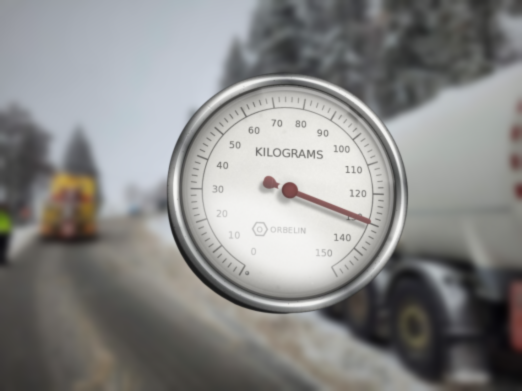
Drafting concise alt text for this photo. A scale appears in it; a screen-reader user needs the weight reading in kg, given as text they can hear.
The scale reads 130 kg
